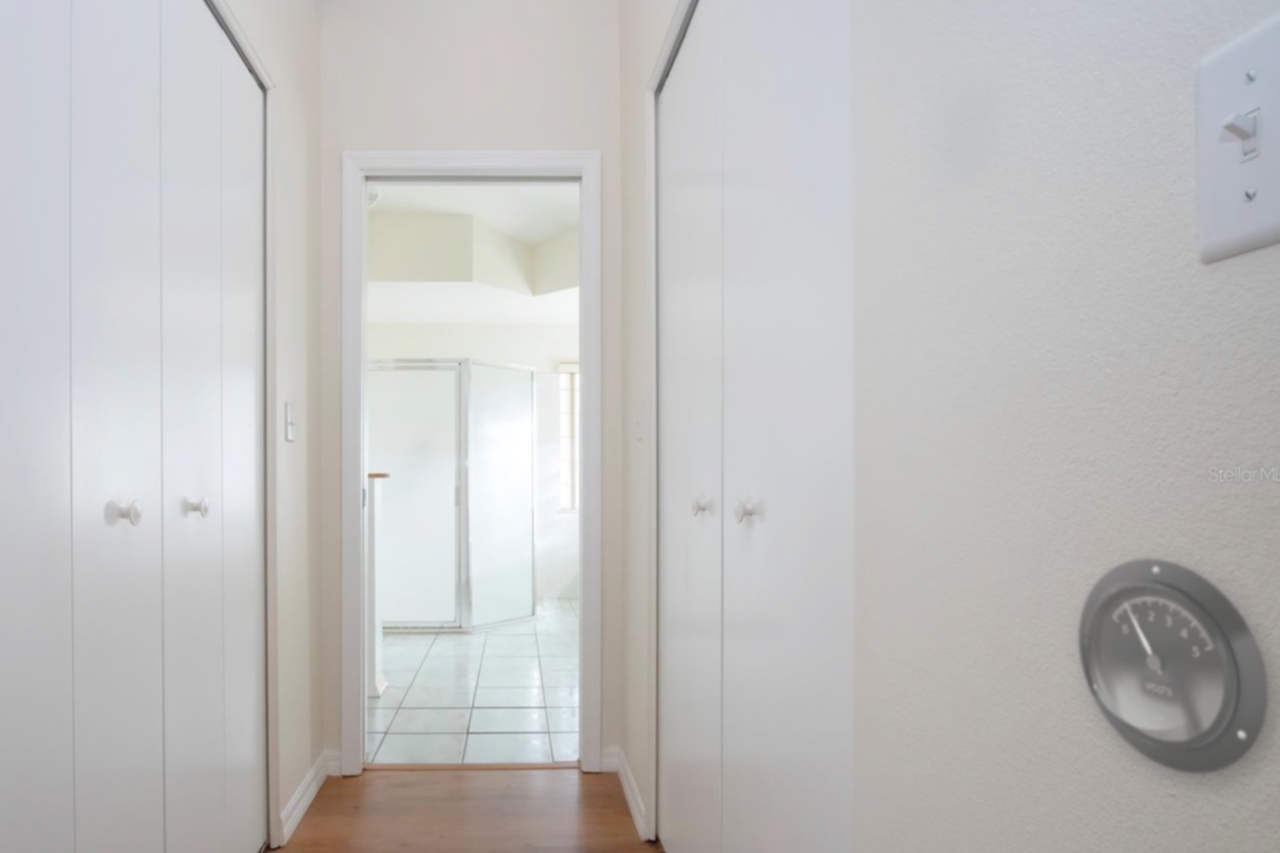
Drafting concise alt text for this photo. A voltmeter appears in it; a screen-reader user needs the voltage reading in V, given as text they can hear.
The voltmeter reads 1 V
